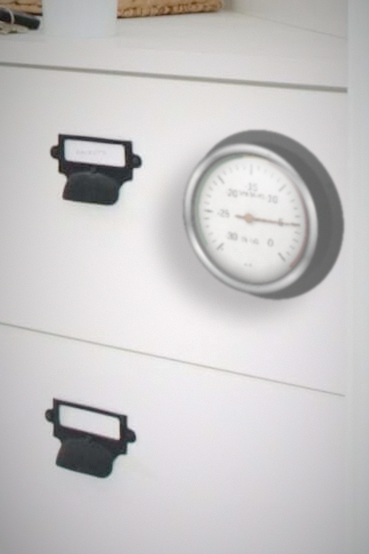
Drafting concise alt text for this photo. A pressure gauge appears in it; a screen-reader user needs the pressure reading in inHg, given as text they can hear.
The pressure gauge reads -5 inHg
